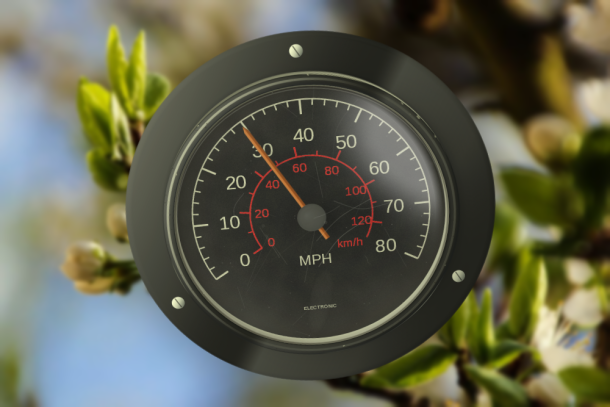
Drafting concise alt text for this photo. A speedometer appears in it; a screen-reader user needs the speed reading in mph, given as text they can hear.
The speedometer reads 30 mph
